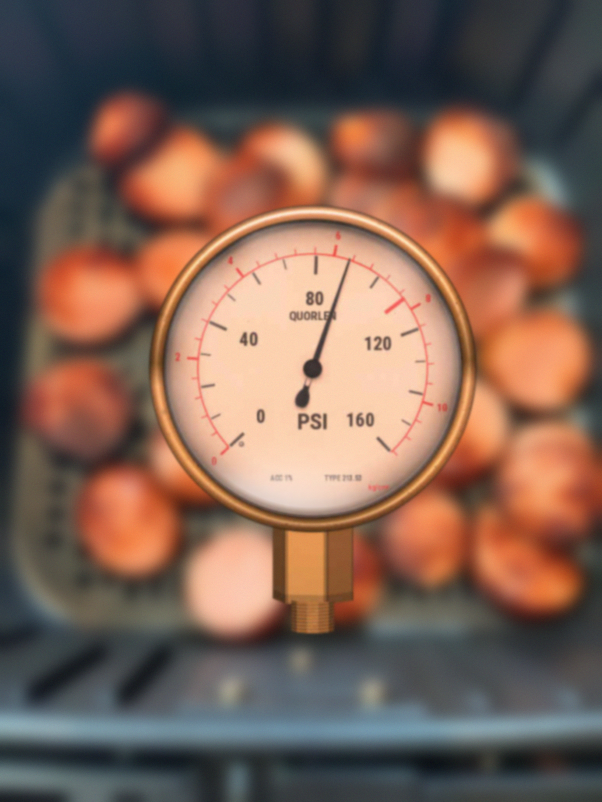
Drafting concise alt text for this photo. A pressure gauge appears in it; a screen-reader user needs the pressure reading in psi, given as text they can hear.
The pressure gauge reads 90 psi
